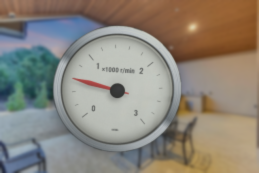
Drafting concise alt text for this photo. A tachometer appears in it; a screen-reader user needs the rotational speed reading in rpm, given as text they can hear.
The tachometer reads 600 rpm
